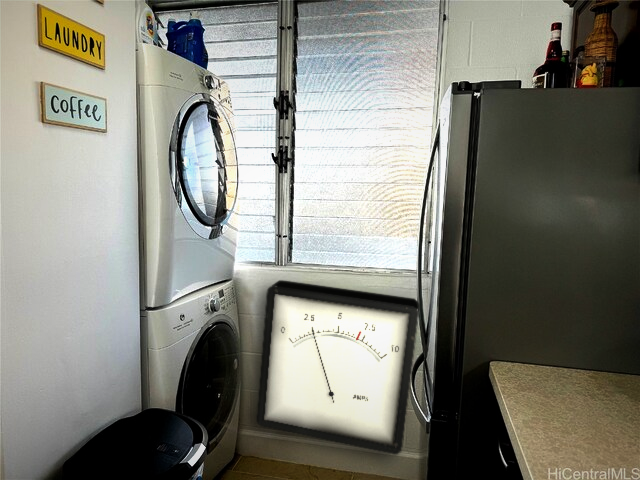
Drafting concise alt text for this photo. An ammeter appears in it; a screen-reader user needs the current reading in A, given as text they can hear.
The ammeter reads 2.5 A
